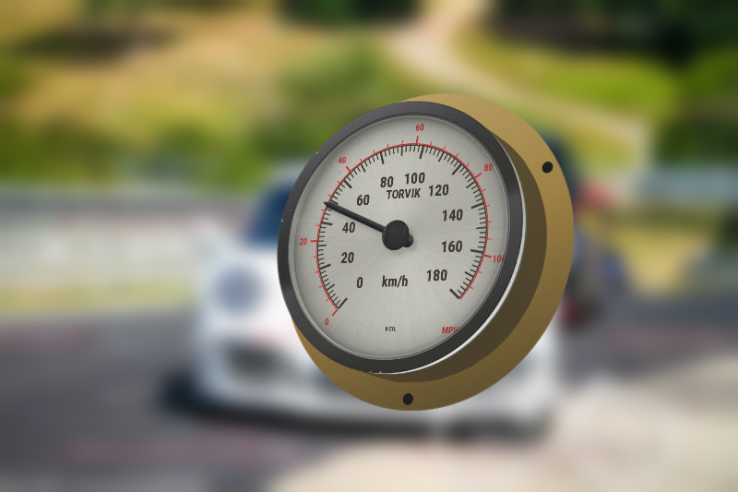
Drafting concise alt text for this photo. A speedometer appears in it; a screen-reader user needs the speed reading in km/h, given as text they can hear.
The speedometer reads 48 km/h
